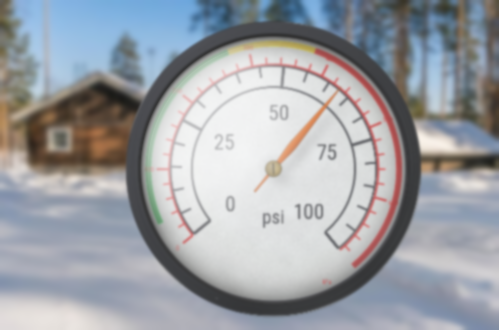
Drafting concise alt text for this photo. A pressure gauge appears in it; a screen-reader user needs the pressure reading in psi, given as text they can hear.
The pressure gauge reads 62.5 psi
